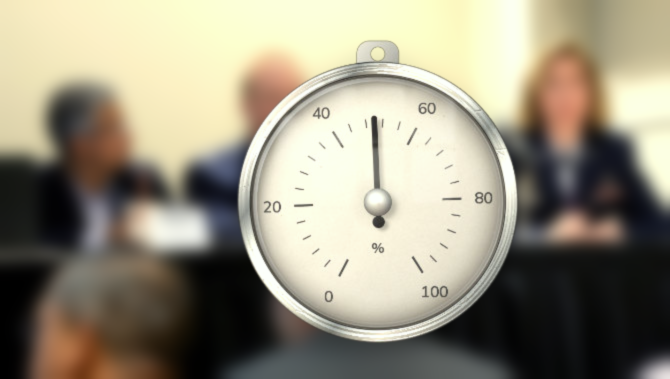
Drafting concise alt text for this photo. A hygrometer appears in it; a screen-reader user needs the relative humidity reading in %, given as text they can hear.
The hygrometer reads 50 %
